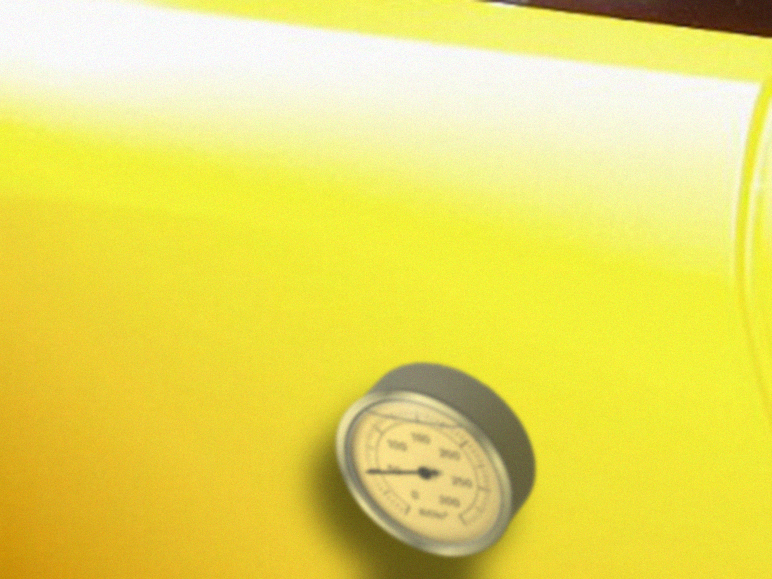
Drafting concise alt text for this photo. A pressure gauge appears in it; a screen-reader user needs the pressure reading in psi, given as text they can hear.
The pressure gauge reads 50 psi
